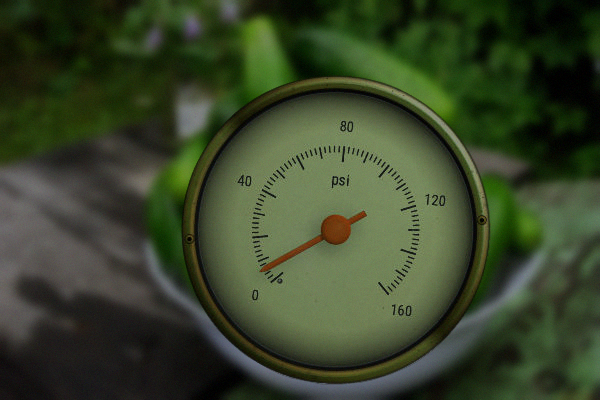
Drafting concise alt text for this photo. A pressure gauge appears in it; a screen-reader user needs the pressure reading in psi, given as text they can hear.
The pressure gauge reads 6 psi
